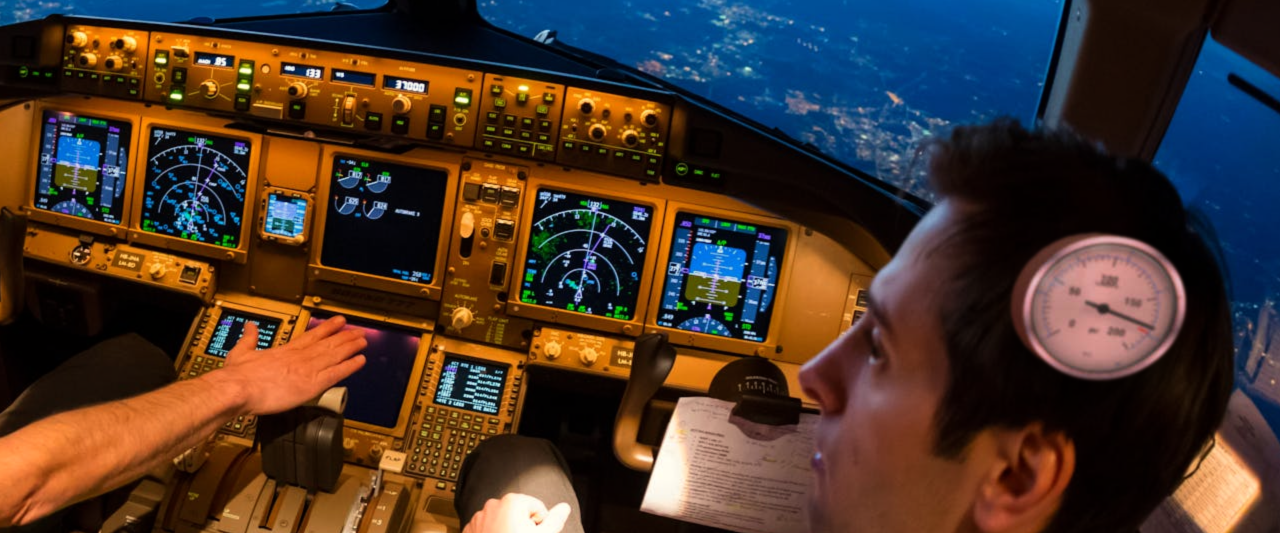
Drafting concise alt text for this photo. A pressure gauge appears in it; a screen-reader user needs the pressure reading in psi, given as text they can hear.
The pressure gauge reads 175 psi
